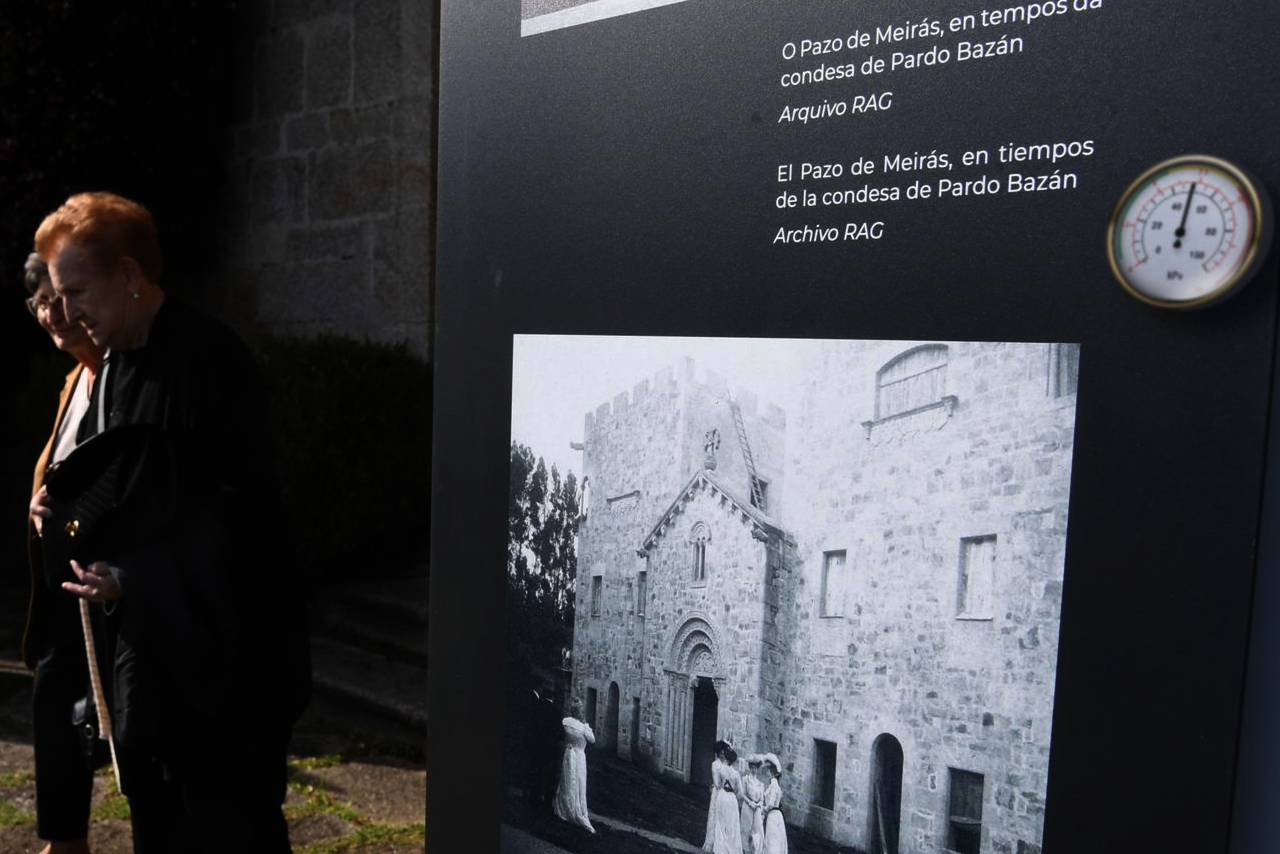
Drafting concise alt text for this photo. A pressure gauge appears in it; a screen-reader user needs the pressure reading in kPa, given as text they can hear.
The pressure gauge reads 50 kPa
